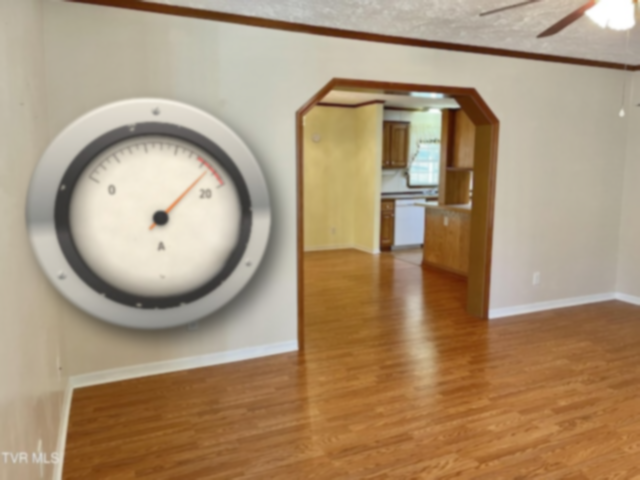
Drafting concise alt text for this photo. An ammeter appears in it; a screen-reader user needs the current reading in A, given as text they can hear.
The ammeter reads 17 A
